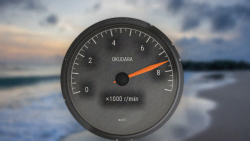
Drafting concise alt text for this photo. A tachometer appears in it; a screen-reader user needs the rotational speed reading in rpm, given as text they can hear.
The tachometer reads 7500 rpm
